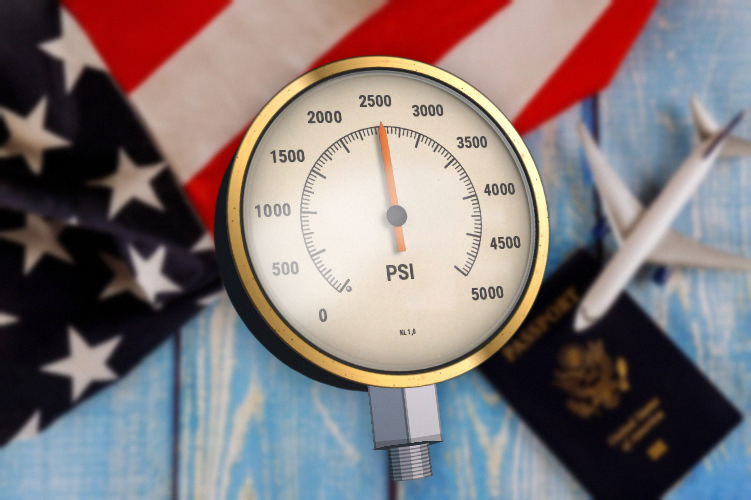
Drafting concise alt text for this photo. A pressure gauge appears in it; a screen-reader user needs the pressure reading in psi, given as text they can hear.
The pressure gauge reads 2500 psi
